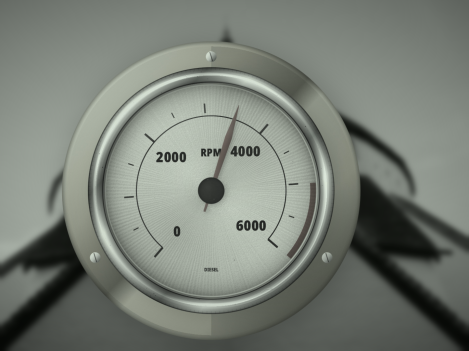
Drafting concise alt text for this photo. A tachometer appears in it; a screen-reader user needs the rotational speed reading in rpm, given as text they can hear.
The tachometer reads 3500 rpm
